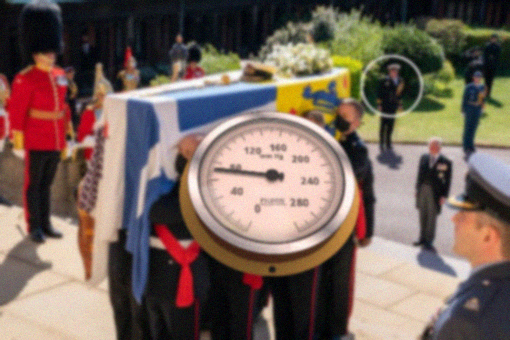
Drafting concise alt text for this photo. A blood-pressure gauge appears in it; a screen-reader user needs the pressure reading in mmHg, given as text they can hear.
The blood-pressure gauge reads 70 mmHg
